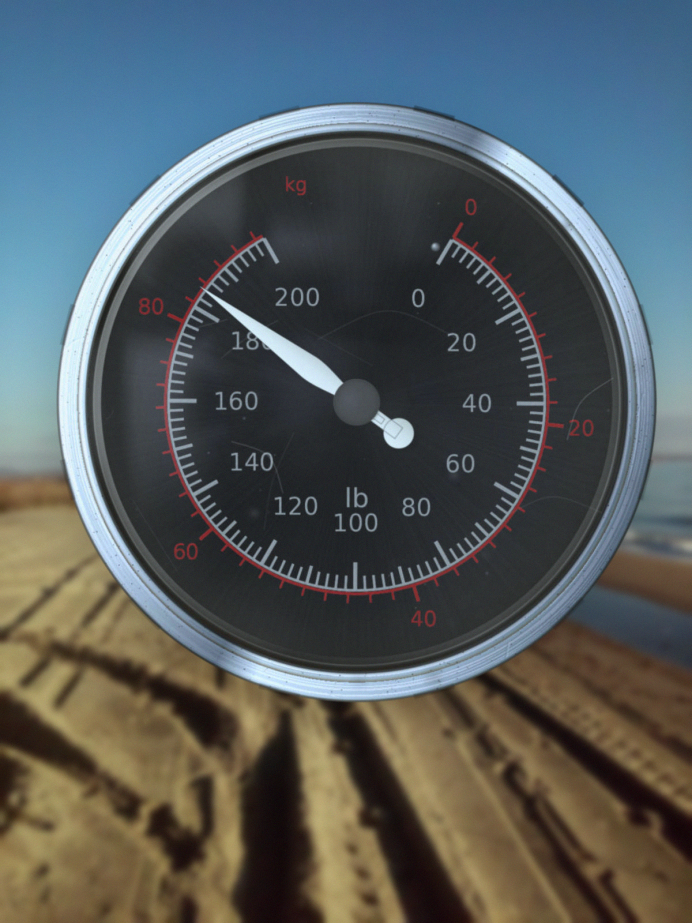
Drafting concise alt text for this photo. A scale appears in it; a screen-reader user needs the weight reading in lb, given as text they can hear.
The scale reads 184 lb
